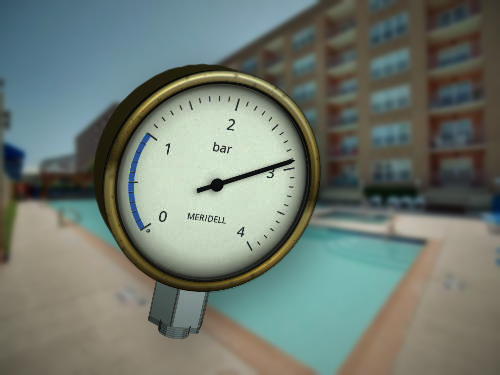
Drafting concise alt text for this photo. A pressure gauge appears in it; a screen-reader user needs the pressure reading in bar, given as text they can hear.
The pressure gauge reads 2.9 bar
